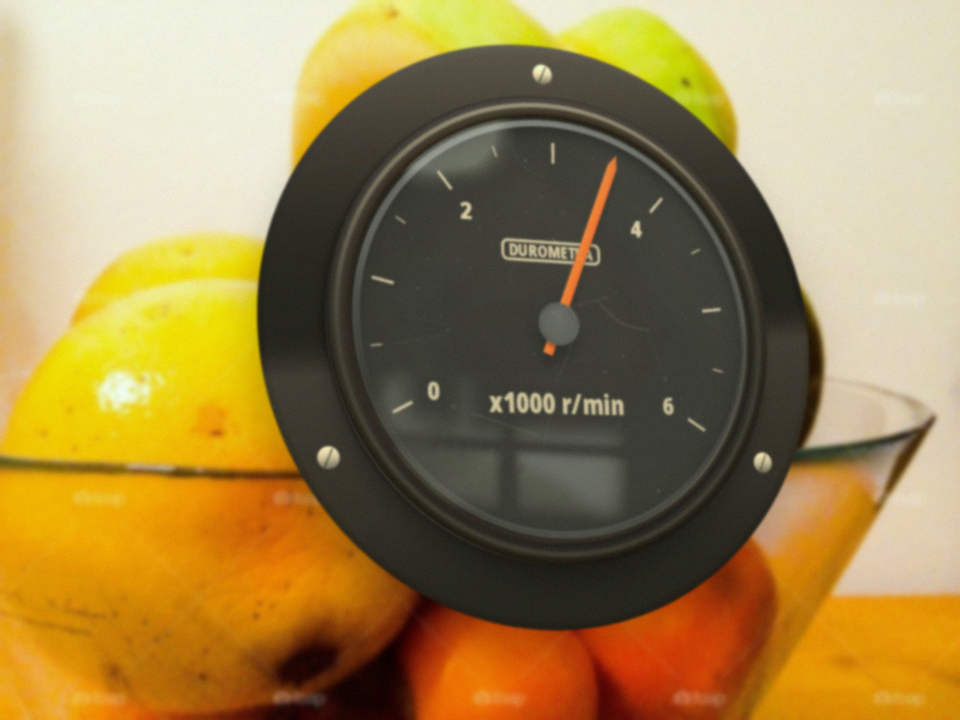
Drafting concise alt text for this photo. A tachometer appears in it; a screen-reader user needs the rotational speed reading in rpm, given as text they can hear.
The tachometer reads 3500 rpm
